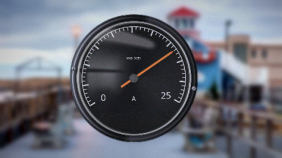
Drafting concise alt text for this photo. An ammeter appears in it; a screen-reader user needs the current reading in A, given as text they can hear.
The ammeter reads 18.5 A
